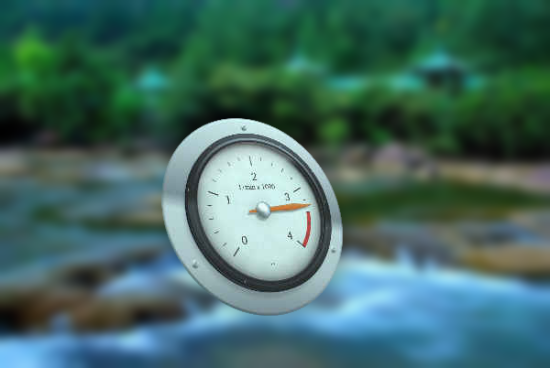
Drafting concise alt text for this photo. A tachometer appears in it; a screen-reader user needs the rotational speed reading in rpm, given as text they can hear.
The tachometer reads 3300 rpm
